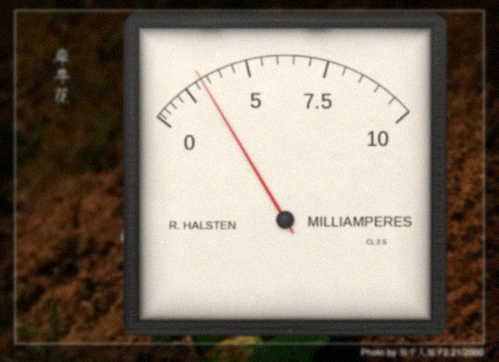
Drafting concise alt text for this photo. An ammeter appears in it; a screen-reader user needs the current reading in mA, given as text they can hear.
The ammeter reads 3.25 mA
